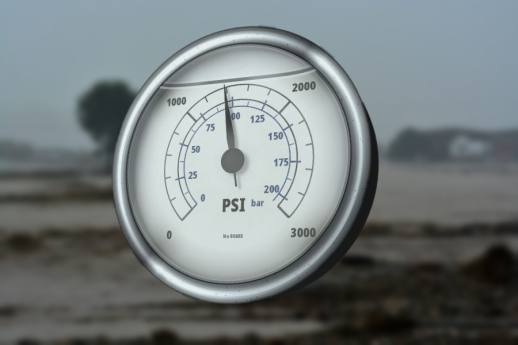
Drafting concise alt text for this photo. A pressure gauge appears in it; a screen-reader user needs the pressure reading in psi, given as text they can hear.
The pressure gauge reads 1400 psi
